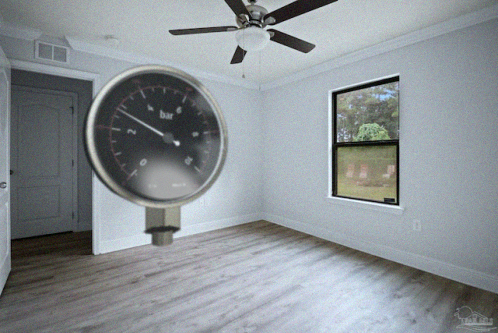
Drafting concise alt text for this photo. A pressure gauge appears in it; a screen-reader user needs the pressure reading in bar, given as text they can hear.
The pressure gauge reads 2.75 bar
